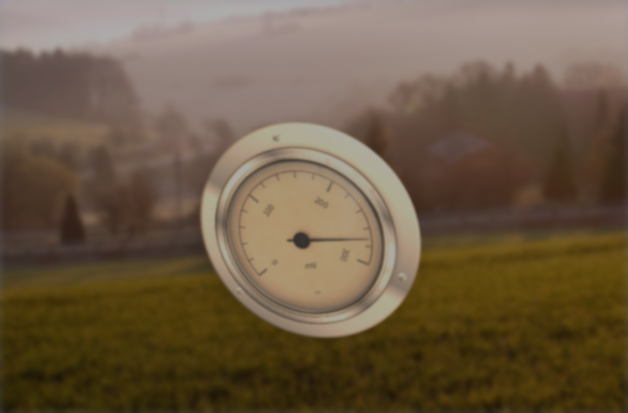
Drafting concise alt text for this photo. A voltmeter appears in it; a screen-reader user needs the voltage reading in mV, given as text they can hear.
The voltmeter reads 270 mV
